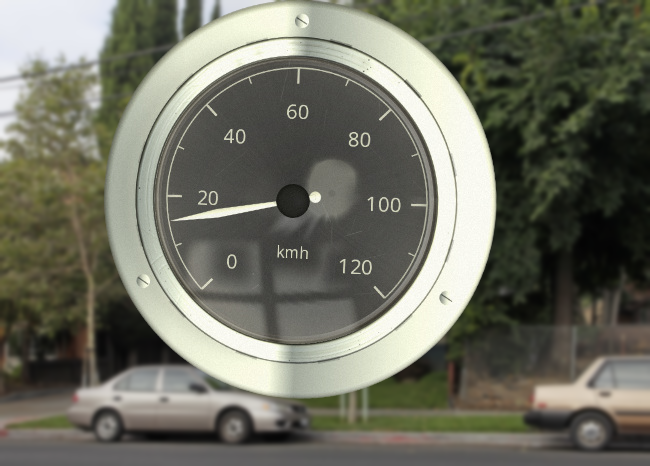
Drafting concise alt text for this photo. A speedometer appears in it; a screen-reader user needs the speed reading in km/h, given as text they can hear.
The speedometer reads 15 km/h
